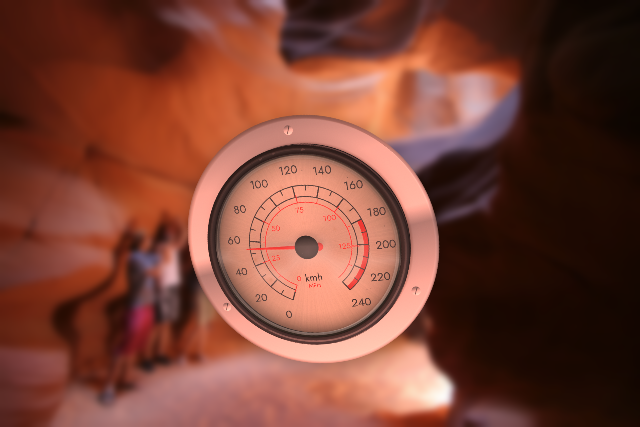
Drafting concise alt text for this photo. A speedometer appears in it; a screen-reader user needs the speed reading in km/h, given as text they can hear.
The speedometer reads 55 km/h
